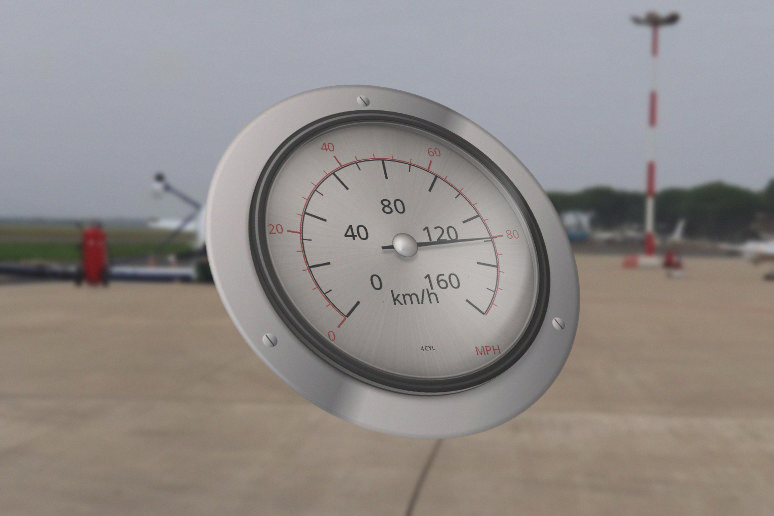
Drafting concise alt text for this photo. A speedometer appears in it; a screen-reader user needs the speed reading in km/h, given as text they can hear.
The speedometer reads 130 km/h
